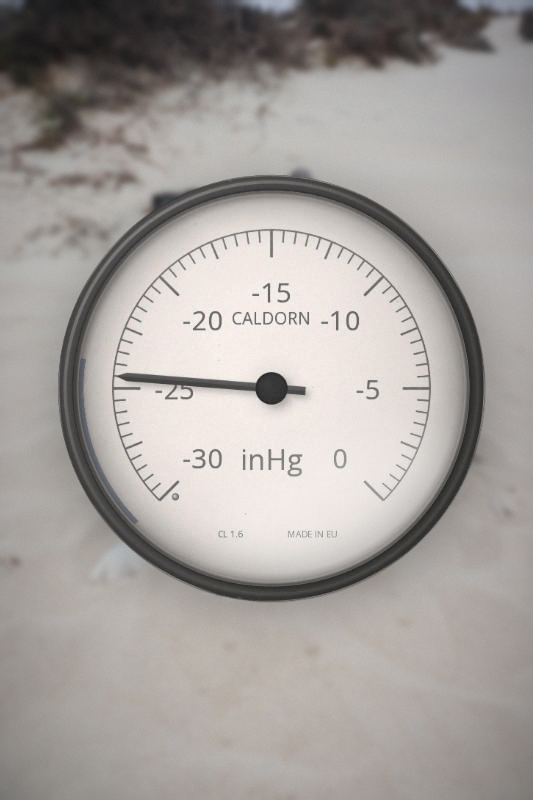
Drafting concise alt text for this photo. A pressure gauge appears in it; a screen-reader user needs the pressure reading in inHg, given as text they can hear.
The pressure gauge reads -24.5 inHg
